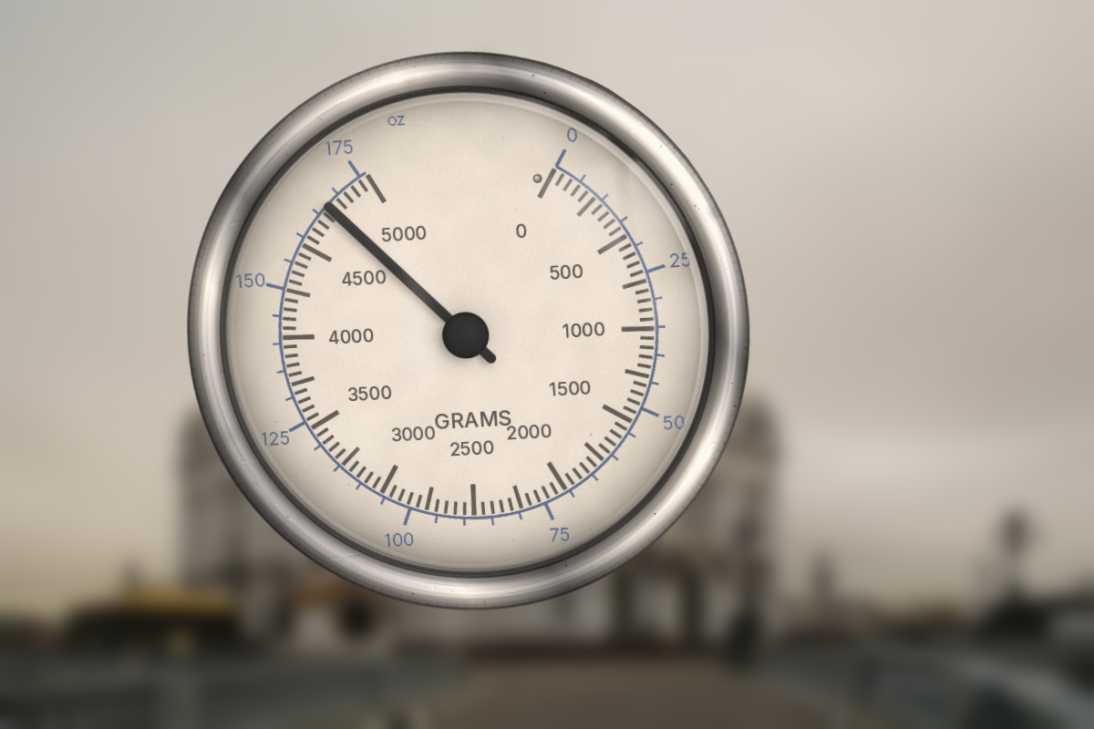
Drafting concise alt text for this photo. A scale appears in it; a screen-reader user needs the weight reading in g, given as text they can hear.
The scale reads 4750 g
